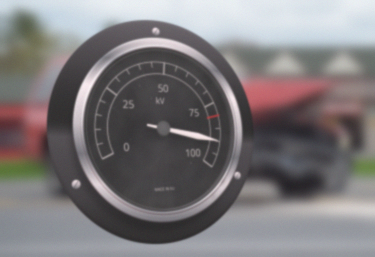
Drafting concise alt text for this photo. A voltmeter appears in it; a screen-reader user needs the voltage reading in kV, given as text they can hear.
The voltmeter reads 90 kV
